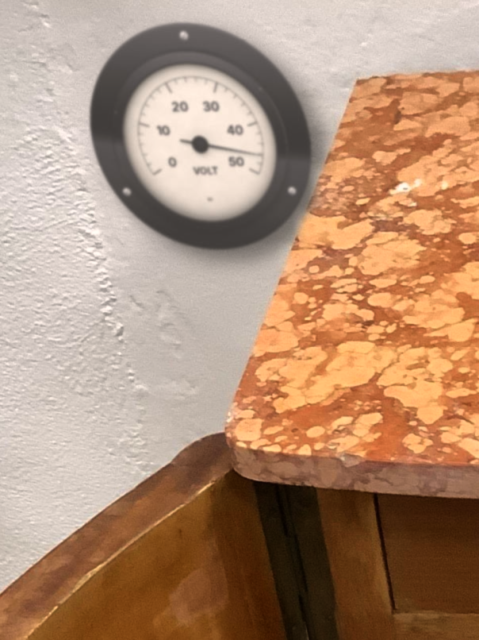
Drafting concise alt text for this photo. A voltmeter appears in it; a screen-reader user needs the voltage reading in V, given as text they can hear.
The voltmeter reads 46 V
